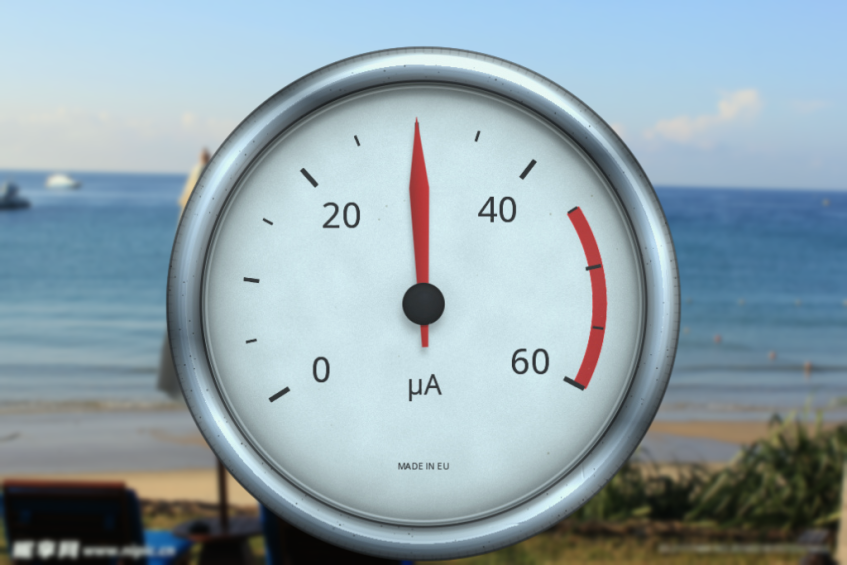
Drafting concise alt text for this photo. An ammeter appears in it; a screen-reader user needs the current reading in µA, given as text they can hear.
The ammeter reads 30 µA
